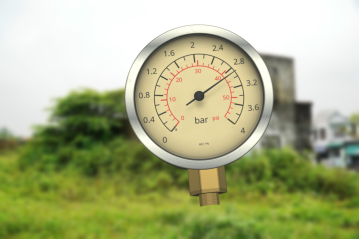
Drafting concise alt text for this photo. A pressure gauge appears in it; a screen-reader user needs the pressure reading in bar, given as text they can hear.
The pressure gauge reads 2.9 bar
